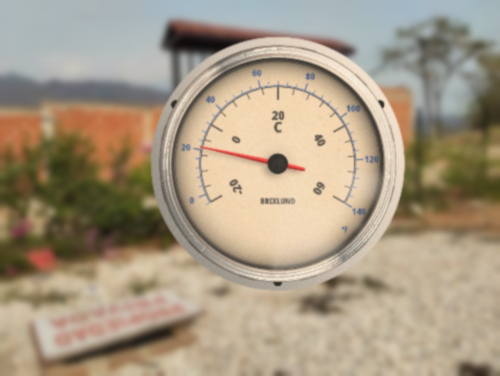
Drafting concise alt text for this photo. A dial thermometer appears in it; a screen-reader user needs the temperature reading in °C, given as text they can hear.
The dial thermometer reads -6 °C
